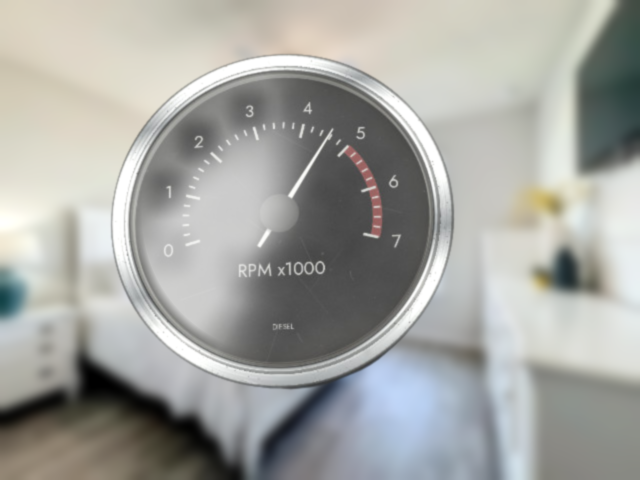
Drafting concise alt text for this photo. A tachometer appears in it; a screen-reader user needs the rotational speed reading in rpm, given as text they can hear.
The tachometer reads 4600 rpm
